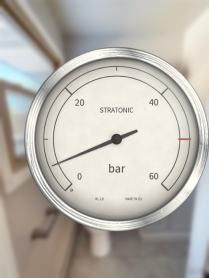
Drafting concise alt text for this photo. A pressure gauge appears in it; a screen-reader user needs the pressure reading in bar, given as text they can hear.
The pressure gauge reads 5 bar
